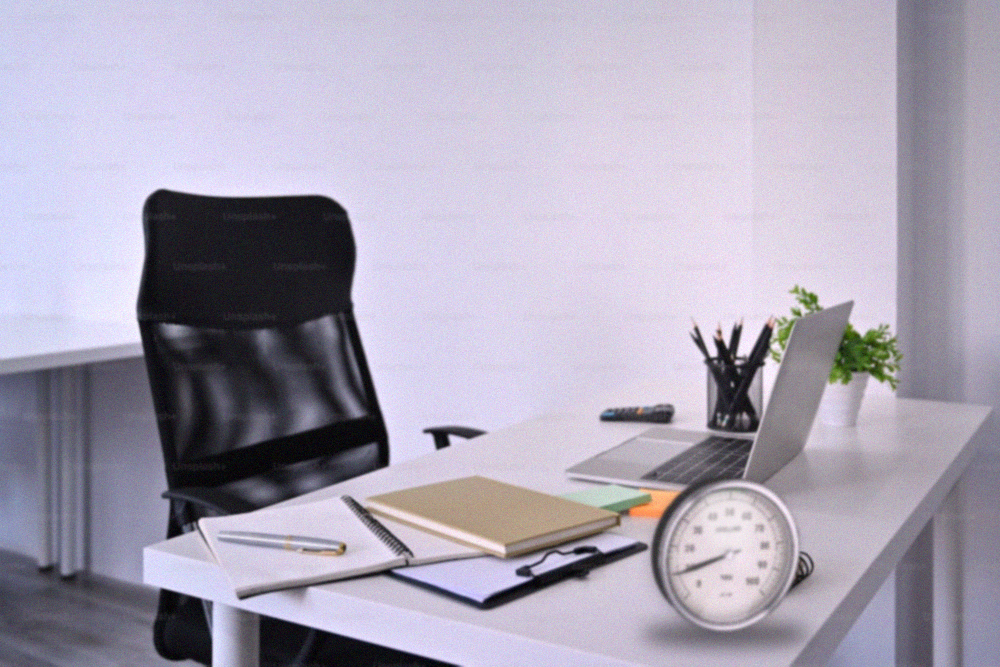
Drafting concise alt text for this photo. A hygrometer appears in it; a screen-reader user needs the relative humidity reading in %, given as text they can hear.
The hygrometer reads 10 %
